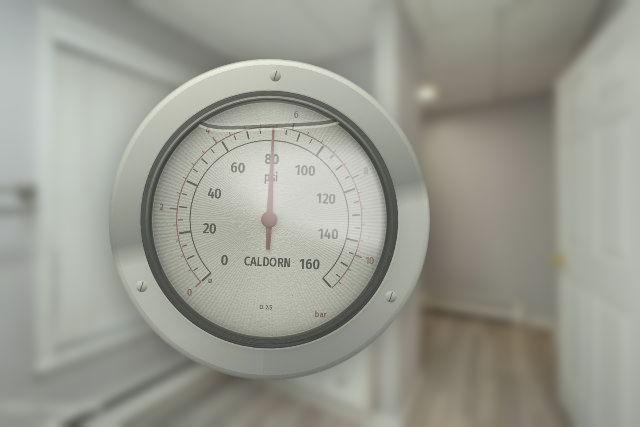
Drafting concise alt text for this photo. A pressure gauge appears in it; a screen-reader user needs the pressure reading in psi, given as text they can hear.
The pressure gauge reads 80 psi
